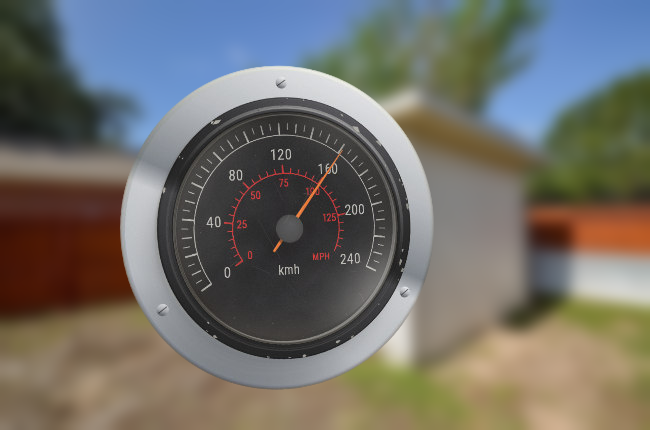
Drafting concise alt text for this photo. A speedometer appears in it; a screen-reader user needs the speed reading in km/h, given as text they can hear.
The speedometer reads 160 km/h
